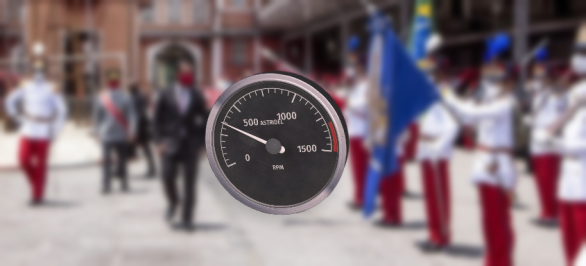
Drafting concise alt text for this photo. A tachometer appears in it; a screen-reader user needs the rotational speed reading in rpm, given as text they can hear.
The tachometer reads 350 rpm
